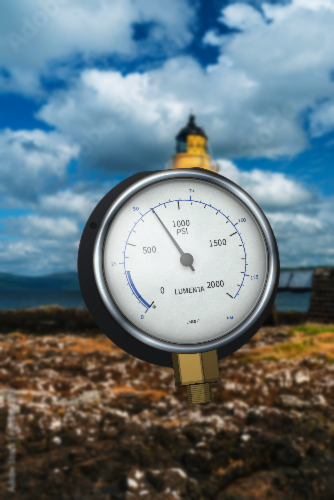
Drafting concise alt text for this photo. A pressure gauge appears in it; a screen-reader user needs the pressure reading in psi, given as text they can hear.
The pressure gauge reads 800 psi
